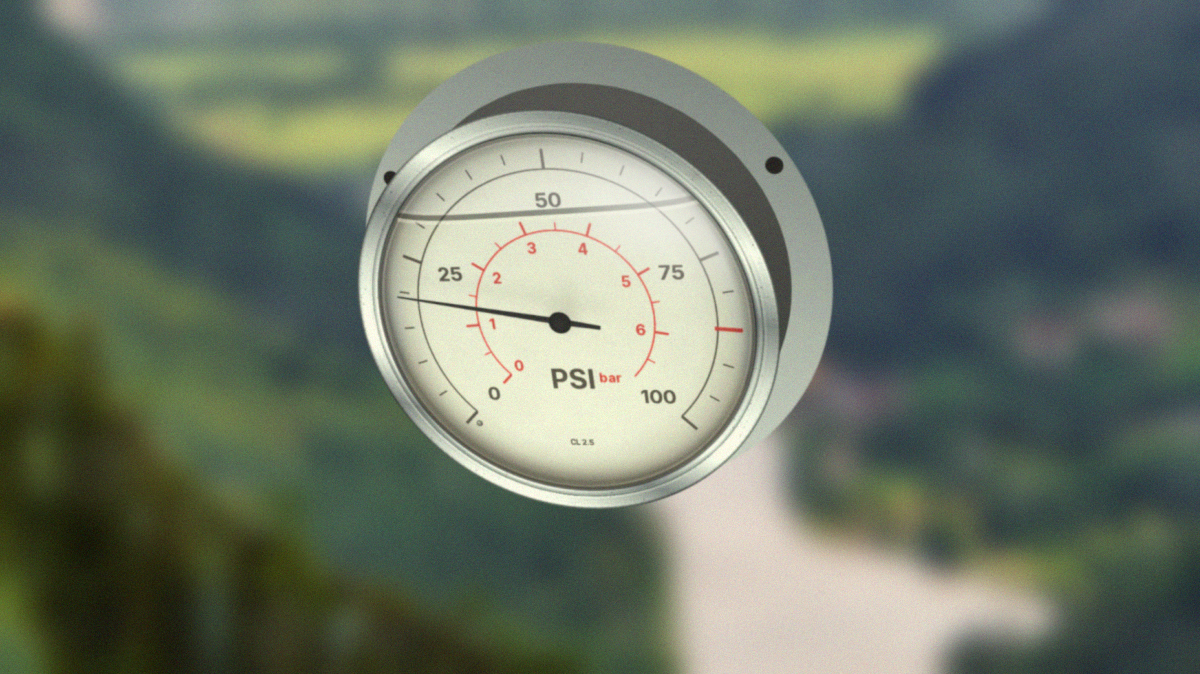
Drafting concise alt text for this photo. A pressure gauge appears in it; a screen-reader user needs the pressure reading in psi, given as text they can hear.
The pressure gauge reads 20 psi
